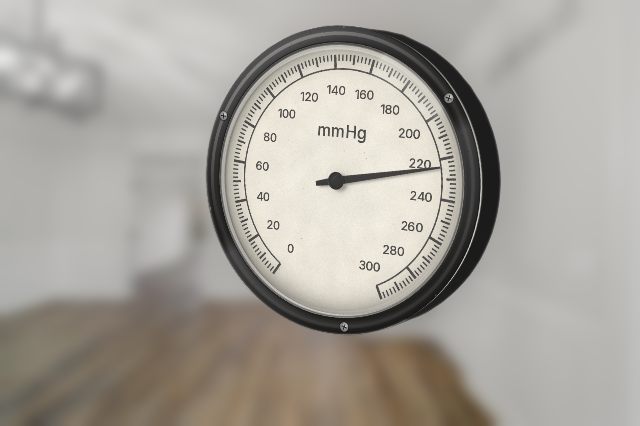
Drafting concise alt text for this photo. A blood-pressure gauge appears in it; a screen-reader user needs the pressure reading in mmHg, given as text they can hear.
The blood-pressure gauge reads 224 mmHg
